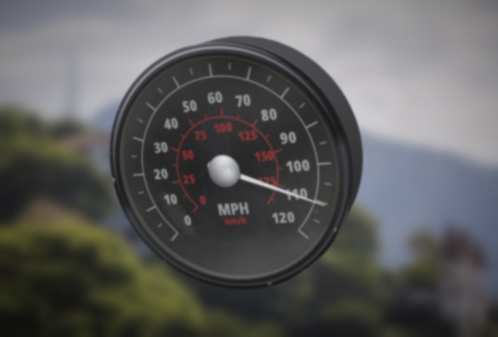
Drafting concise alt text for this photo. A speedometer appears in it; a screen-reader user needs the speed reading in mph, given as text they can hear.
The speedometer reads 110 mph
